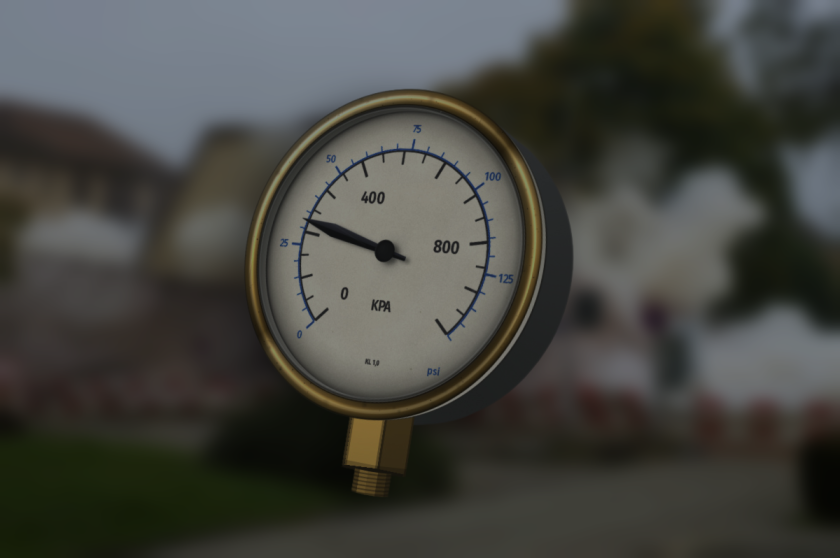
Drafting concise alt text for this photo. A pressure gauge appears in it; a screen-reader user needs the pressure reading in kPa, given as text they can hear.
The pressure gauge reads 225 kPa
